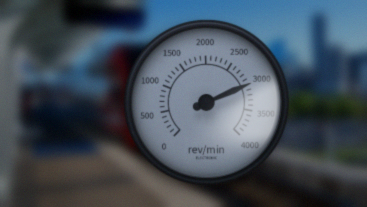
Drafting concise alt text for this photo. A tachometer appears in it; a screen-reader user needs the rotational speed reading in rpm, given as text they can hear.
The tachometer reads 3000 rpm
